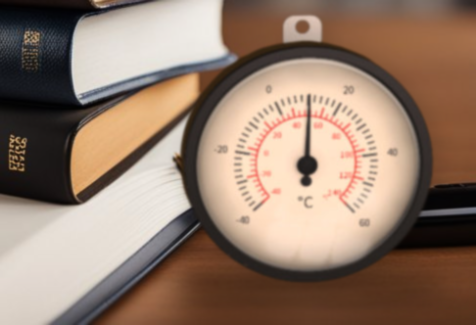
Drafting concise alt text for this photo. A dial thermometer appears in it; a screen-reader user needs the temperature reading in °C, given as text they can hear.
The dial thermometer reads 10 °C
